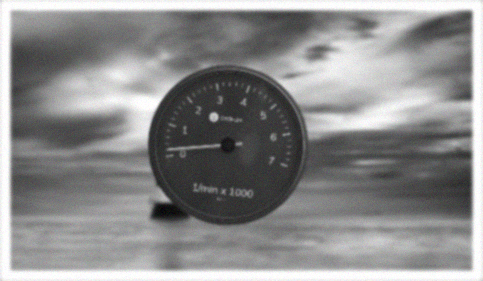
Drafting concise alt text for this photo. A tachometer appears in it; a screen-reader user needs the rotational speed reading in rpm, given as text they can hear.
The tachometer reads 200 rpm
